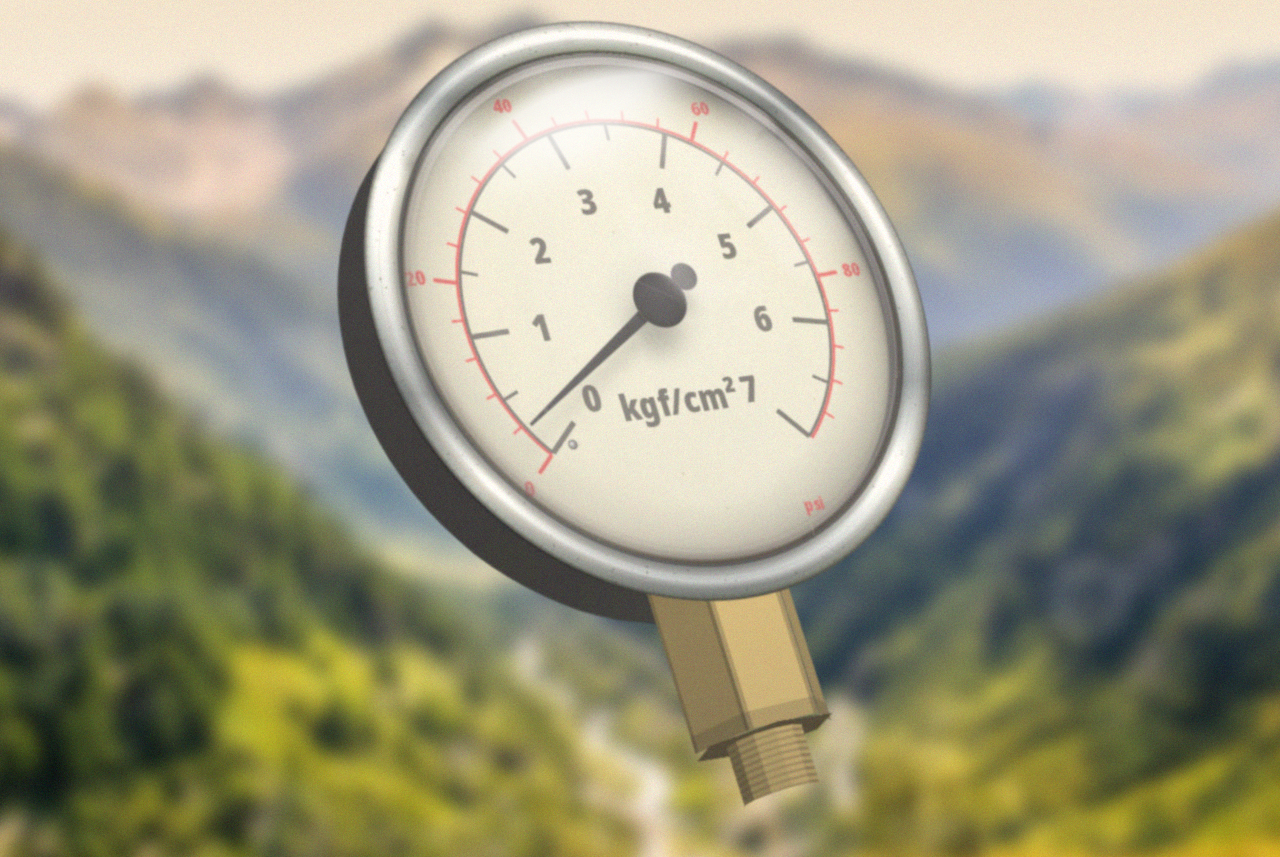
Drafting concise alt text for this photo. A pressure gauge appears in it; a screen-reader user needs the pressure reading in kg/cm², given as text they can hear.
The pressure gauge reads 0.25 kg/cm²
